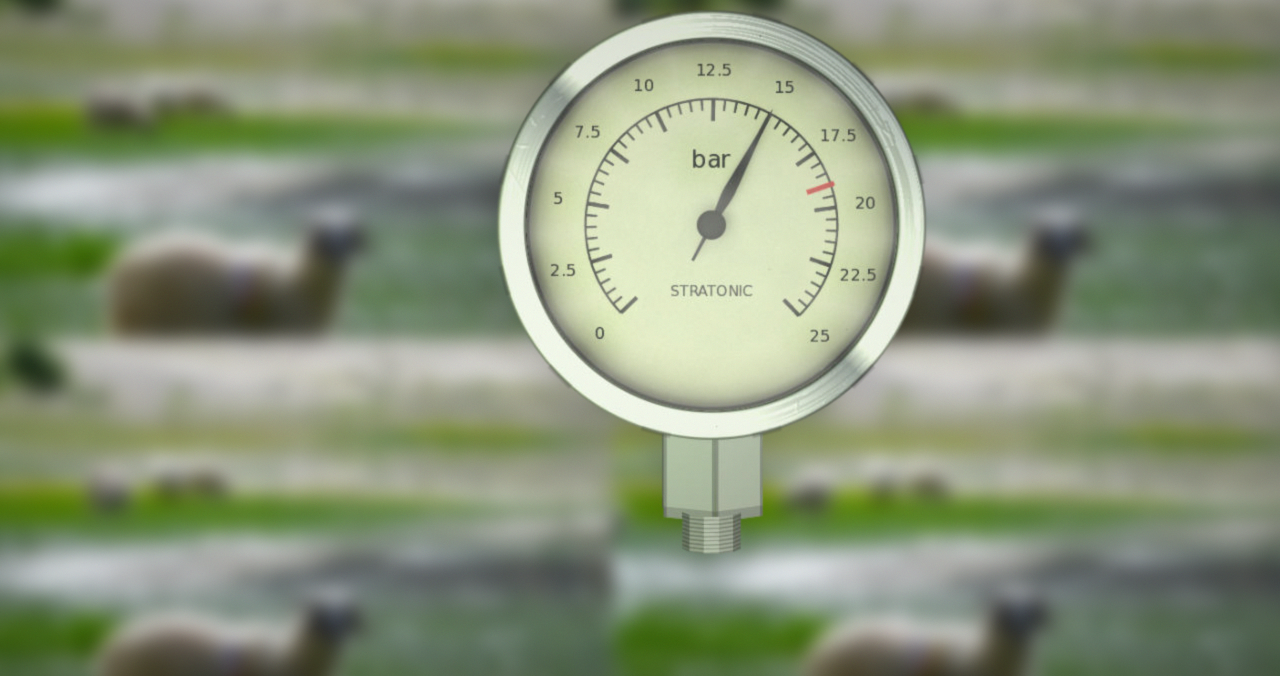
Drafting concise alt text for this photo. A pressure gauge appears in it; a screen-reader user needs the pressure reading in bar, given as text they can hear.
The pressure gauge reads 15 bar
